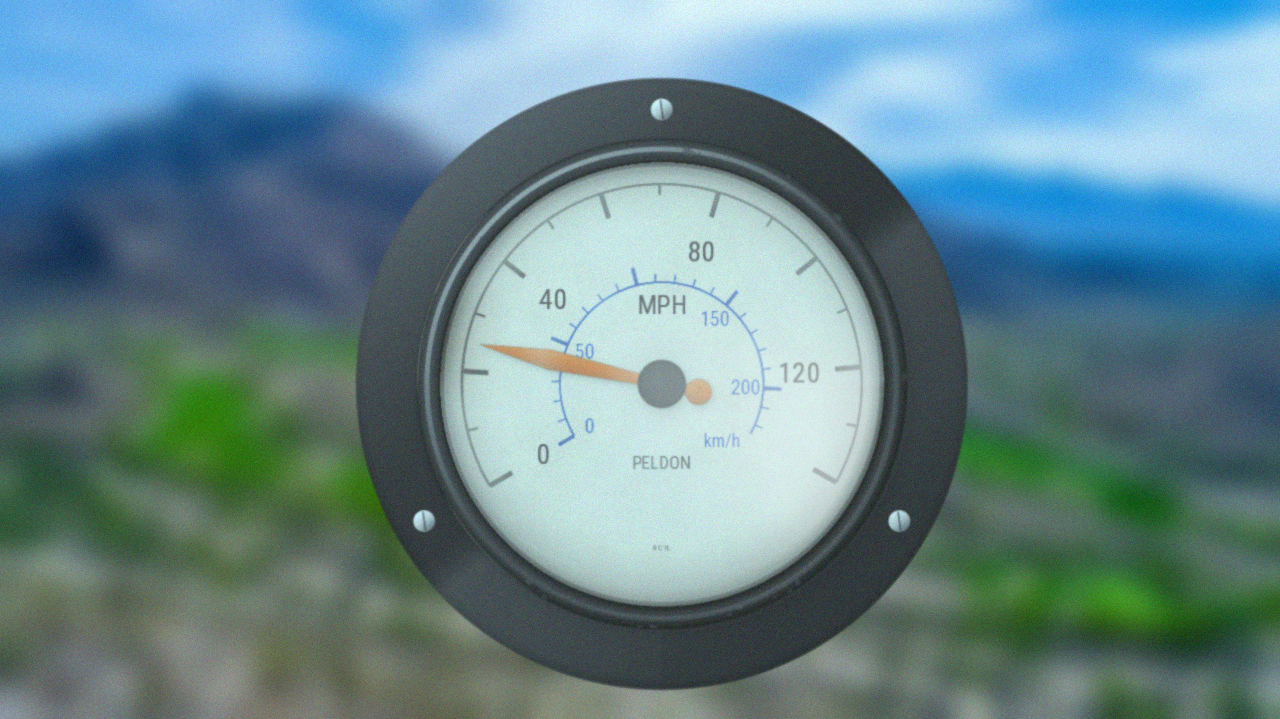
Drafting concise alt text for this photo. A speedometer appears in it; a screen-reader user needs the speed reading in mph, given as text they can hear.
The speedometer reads 25 mph
